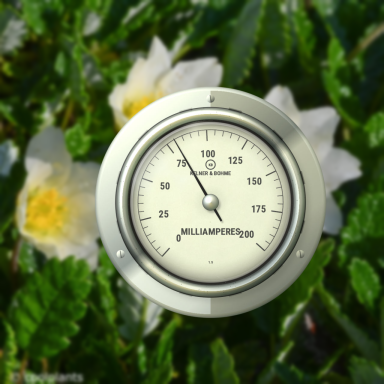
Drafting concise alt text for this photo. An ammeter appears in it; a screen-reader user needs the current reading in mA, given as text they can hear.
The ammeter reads 80 mA
